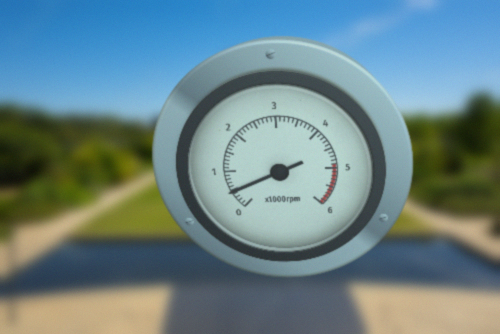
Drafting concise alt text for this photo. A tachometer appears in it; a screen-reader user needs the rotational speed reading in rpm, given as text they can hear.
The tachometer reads 500 rpm
